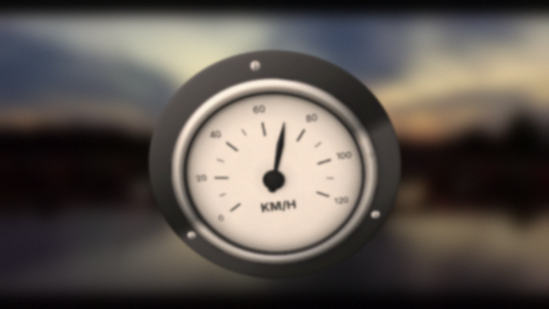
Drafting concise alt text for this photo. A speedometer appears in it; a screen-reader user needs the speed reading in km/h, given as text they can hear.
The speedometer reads 70 km/h
